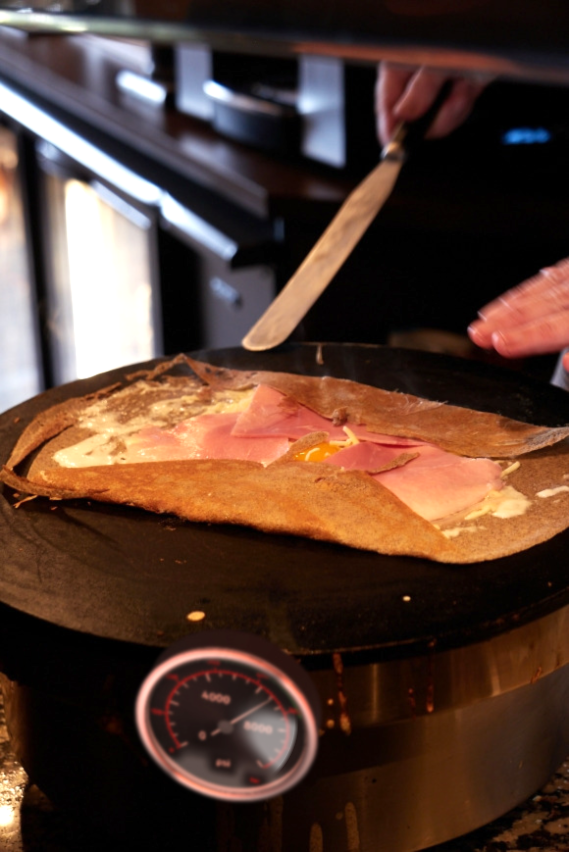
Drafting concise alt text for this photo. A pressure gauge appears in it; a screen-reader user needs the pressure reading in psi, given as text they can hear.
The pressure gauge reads 6500 psi
